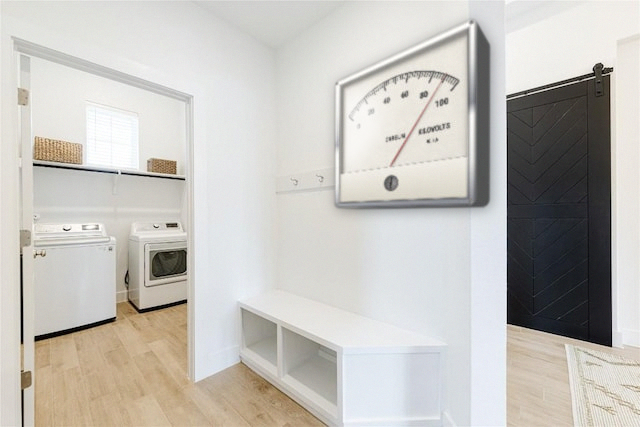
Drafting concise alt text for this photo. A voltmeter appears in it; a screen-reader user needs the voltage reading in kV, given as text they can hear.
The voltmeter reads 90 kV
